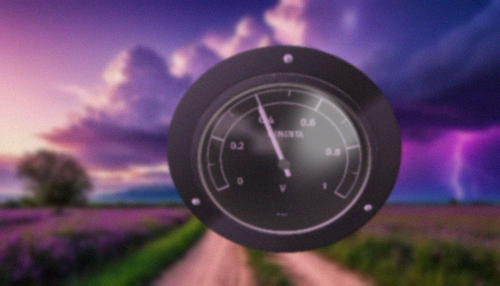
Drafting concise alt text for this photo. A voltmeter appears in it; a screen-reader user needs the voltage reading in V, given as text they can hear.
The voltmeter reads 0.4 V
